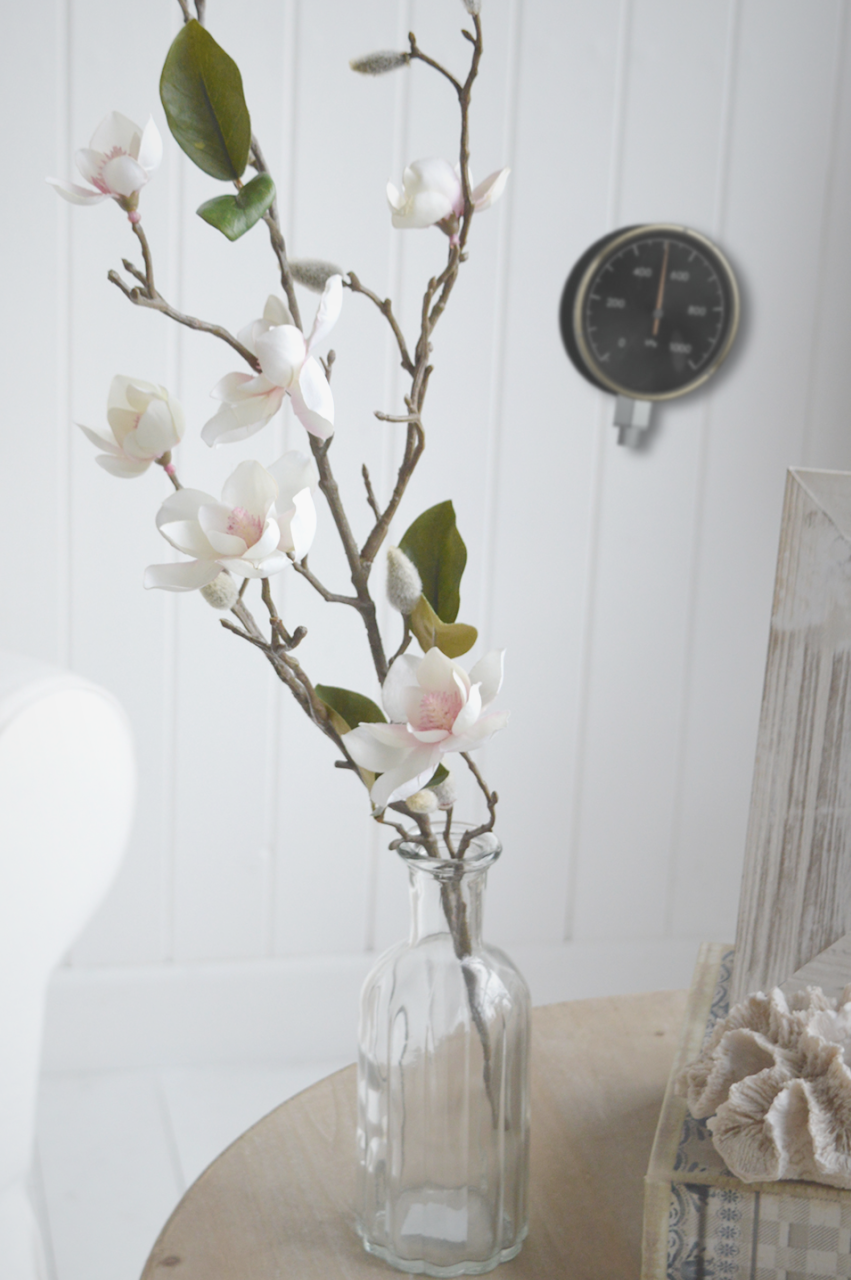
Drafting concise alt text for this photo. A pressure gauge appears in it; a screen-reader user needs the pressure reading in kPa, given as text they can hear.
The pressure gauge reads 500 kPa
